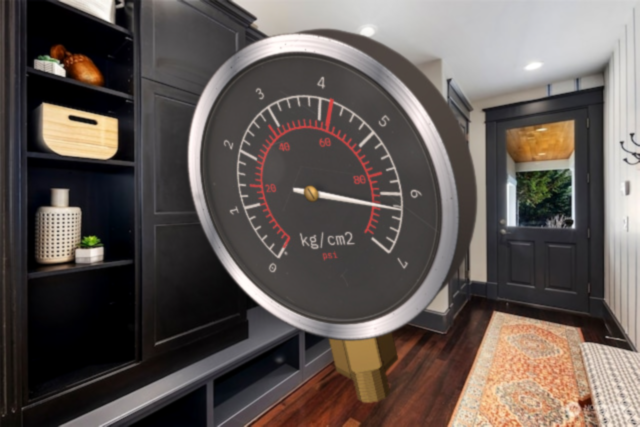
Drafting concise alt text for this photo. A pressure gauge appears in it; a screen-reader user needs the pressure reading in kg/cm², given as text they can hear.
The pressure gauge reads 6.2 kg/cm²
